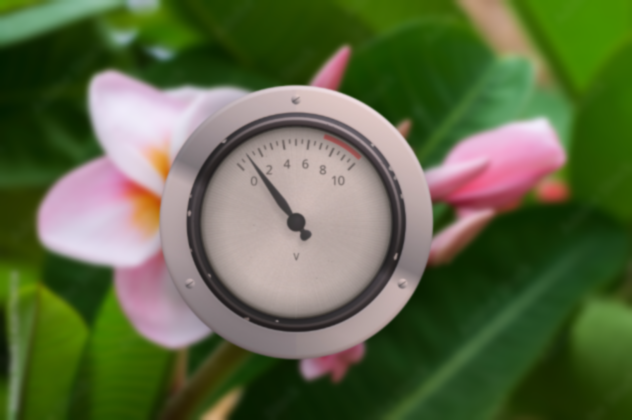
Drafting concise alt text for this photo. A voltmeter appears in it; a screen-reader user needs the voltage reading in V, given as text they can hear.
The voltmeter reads 1 V
